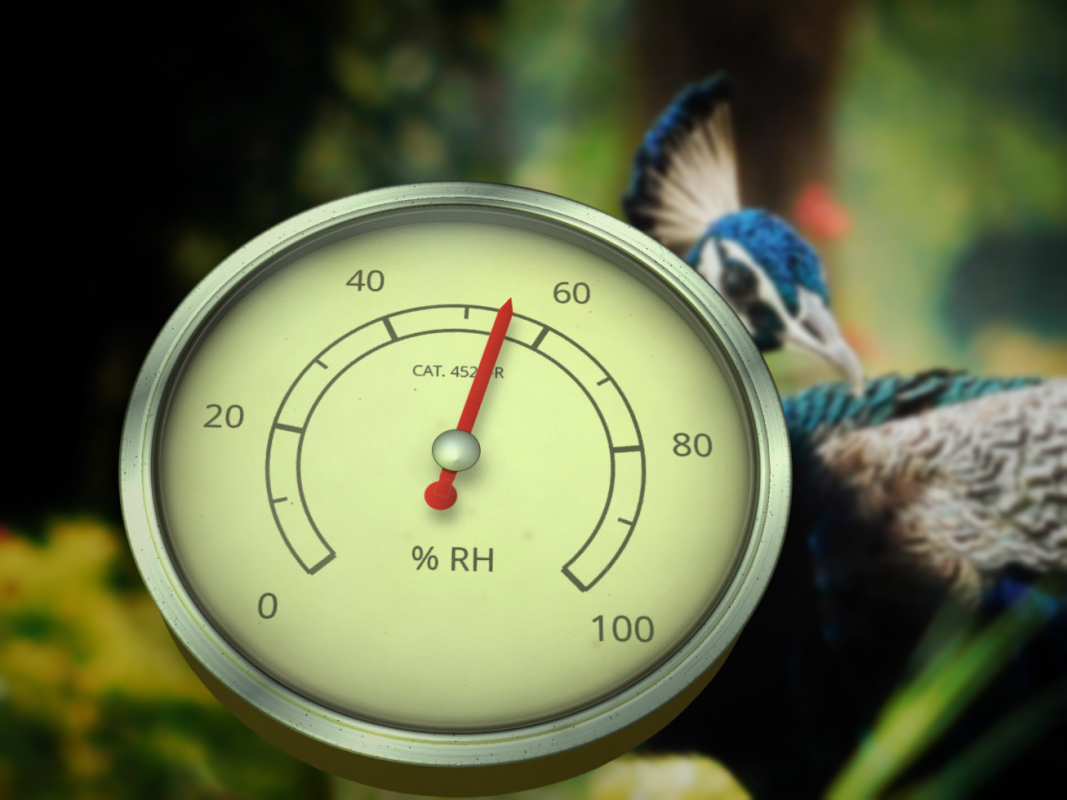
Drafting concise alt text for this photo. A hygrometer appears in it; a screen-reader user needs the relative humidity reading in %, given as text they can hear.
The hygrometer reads 55 %
